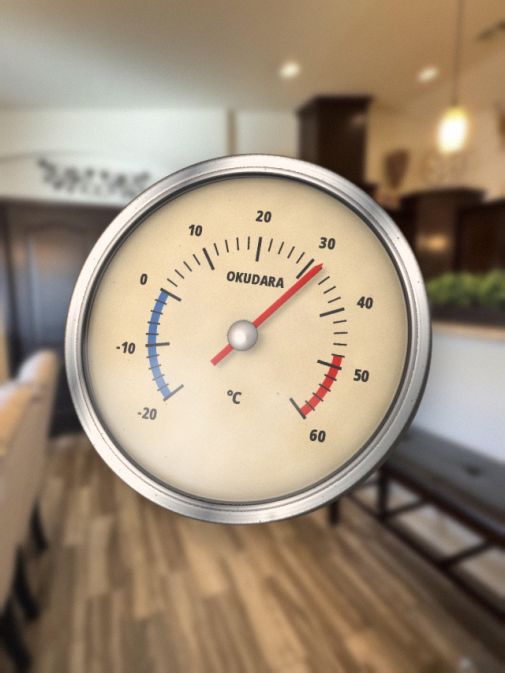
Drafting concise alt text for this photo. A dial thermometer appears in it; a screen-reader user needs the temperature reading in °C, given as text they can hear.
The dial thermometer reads 32 °C
